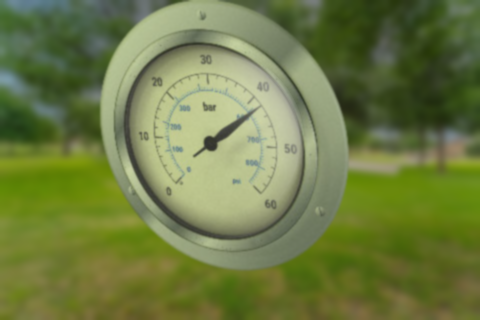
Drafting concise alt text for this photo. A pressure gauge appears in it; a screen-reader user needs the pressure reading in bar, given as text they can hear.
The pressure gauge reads 42 bar
